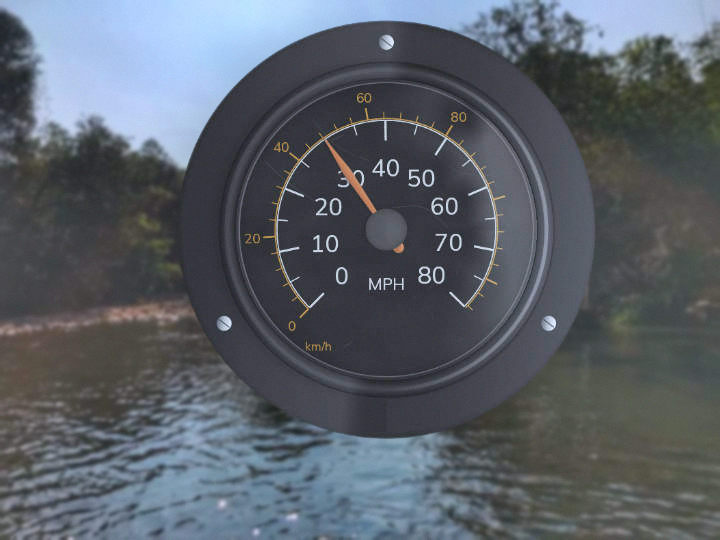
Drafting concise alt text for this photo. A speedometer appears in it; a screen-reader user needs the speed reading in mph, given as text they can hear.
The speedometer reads 30 mph
